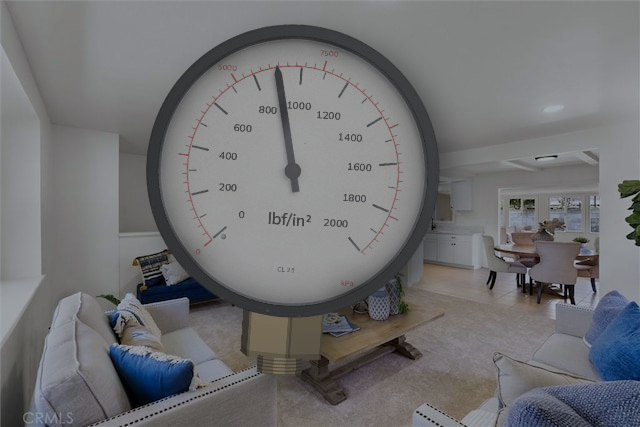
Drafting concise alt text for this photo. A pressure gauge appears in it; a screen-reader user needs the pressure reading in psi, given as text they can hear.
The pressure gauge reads 900 psi
